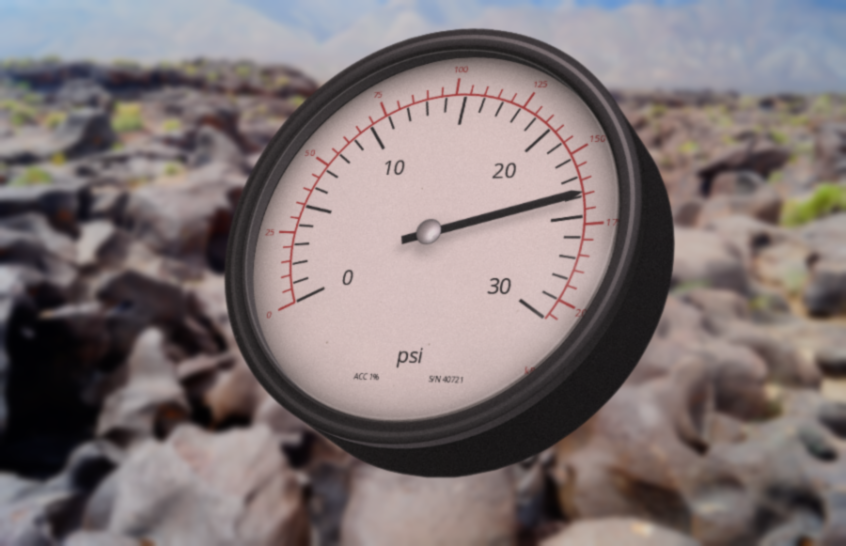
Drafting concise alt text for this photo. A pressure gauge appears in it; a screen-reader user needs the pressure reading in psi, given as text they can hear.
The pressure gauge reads 24 psi
